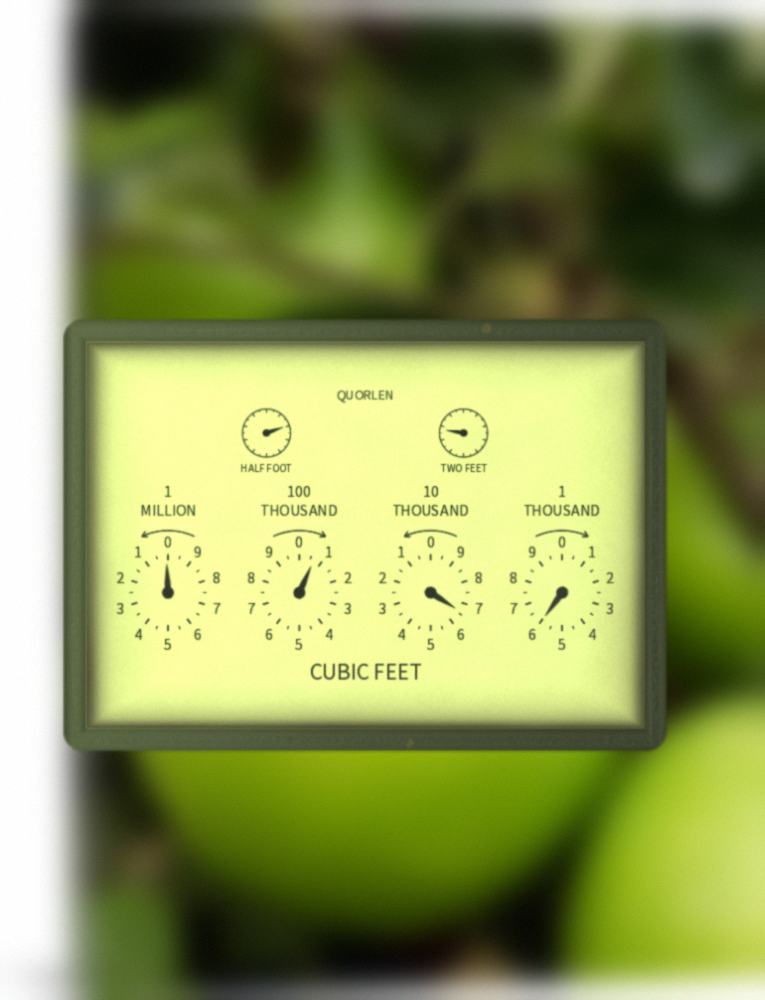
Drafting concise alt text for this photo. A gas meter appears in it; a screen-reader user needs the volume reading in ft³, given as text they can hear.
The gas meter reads 6600 ft³
